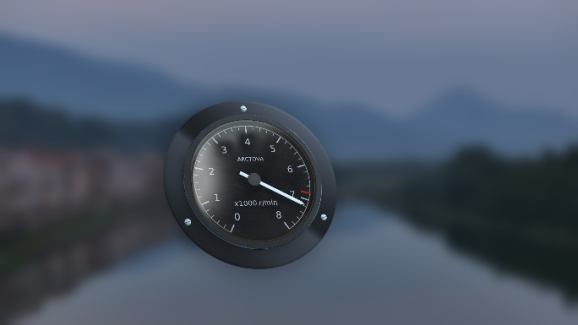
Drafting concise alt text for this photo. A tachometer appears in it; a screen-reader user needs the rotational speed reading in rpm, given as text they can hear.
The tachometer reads 7200 rpm
